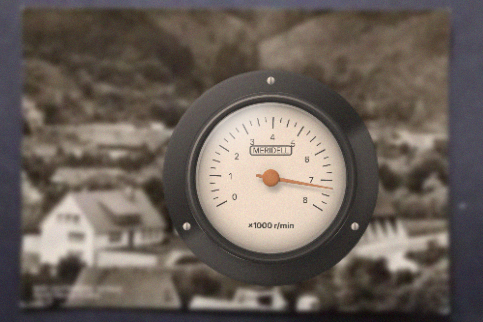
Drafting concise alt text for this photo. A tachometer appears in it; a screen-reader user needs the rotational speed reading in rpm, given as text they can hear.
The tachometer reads 7250 rpm
